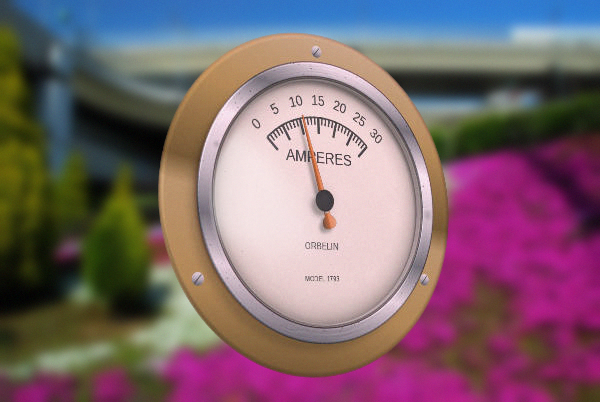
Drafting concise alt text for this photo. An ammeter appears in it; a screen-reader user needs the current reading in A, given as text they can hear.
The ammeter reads 10 A
